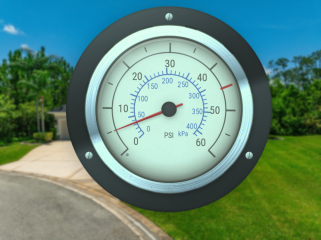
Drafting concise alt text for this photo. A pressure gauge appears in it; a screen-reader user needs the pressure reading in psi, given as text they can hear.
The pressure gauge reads 5 psi
